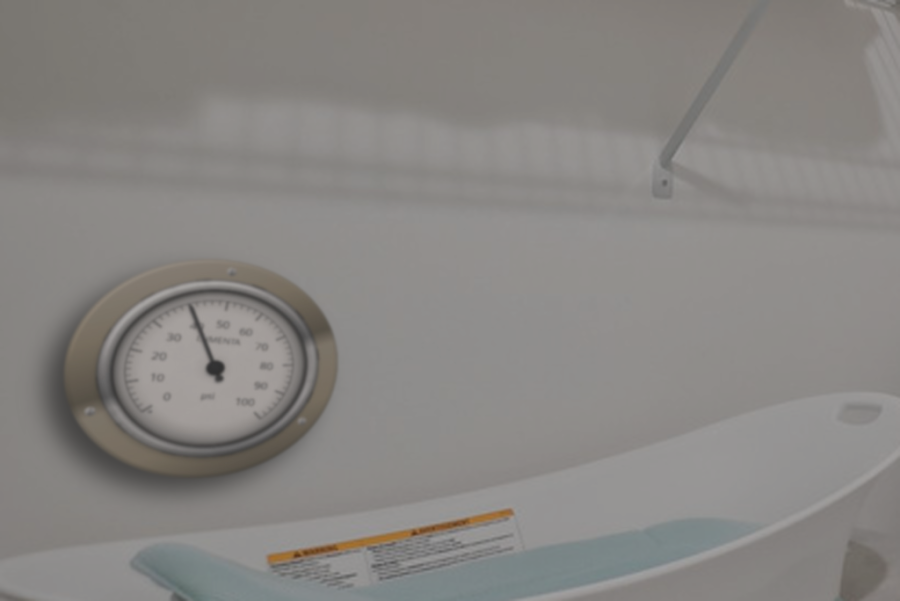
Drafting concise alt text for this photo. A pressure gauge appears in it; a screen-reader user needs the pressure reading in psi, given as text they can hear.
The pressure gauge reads 40 psi
